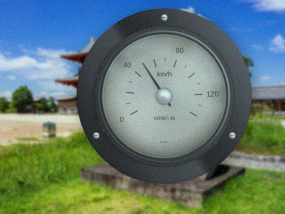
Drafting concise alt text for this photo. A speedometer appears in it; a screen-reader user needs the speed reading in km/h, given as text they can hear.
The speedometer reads 50 km/h
